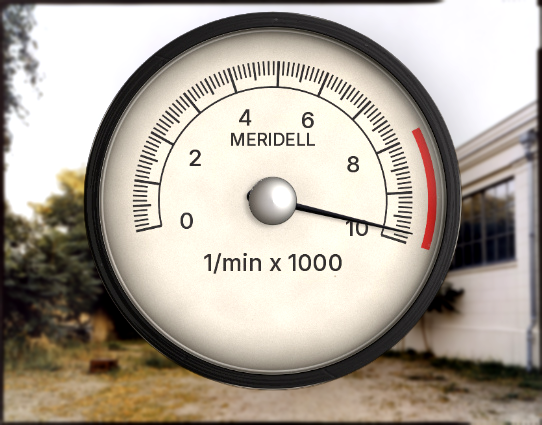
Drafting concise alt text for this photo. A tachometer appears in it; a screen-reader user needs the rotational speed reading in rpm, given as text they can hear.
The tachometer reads 9800 rpm
